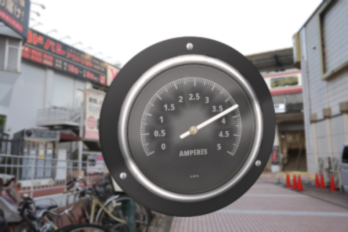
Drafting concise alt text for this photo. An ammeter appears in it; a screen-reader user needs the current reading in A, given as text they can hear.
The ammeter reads 3.75 A
